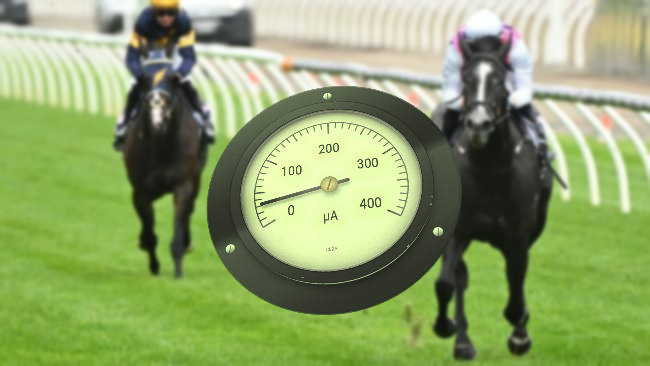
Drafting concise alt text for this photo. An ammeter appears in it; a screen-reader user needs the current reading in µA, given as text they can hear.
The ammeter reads 30 µA
